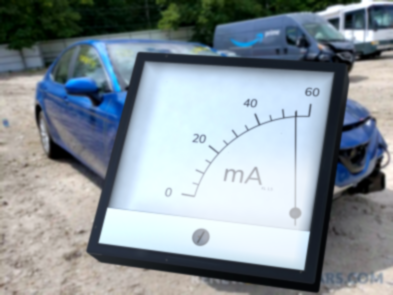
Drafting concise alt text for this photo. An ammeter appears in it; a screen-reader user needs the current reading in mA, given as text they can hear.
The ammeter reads 55 mA
